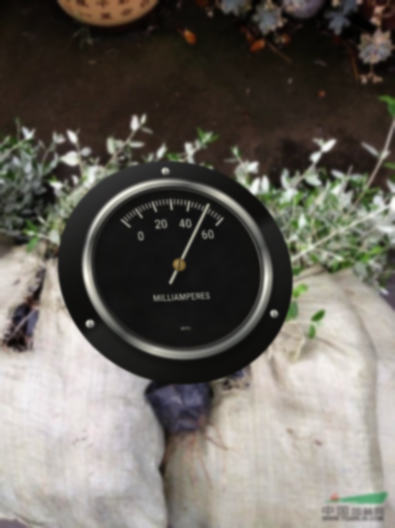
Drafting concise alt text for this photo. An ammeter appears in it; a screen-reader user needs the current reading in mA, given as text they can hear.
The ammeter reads 50 mA
